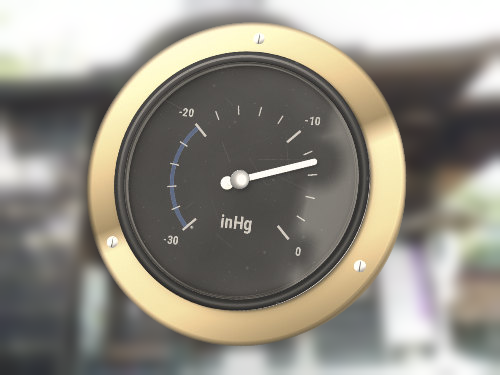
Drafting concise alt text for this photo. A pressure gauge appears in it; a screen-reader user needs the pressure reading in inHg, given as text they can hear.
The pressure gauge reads -7 inHg
